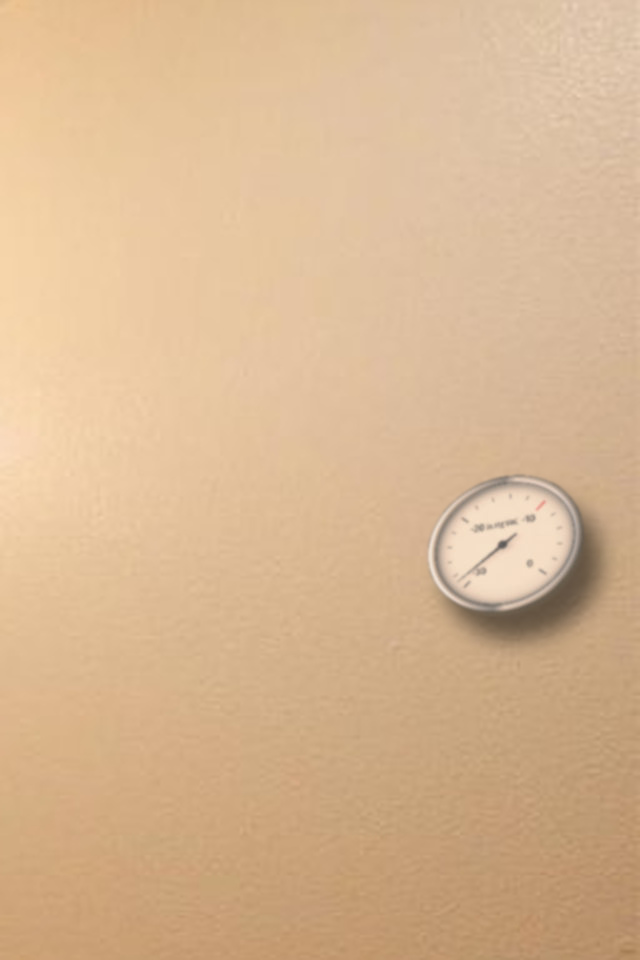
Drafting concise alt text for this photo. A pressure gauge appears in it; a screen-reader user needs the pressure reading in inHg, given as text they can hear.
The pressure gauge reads -29 inHg
